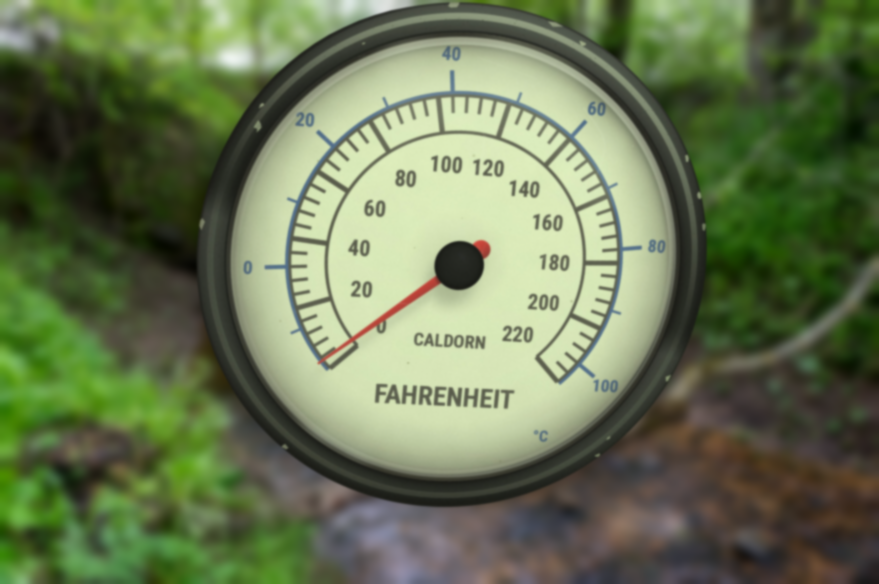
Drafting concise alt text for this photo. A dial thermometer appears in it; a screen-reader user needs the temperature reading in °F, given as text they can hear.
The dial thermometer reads 4 °F
